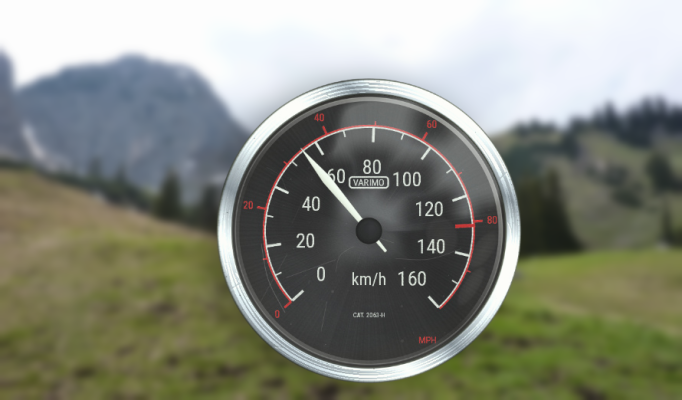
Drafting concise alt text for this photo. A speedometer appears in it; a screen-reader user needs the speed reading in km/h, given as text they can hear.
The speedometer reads 55 km/h
